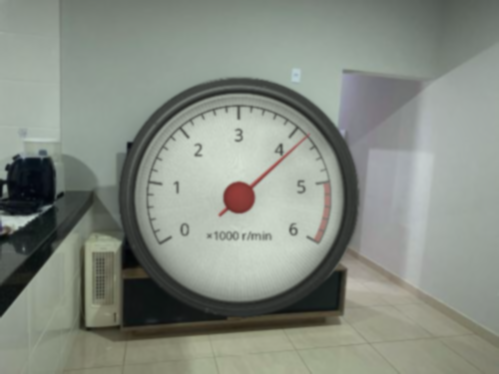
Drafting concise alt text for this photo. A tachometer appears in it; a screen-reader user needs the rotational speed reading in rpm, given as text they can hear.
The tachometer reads 4200 rpm
